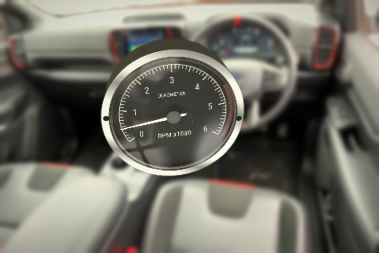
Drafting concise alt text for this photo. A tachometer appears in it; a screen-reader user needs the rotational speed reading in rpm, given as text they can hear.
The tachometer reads 500 rpm
